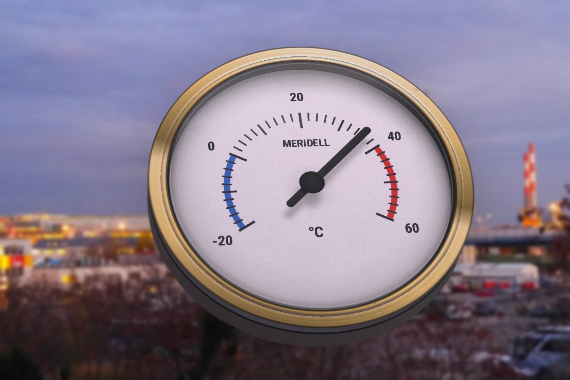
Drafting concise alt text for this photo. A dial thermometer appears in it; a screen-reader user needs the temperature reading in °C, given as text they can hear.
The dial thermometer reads 36 °C
